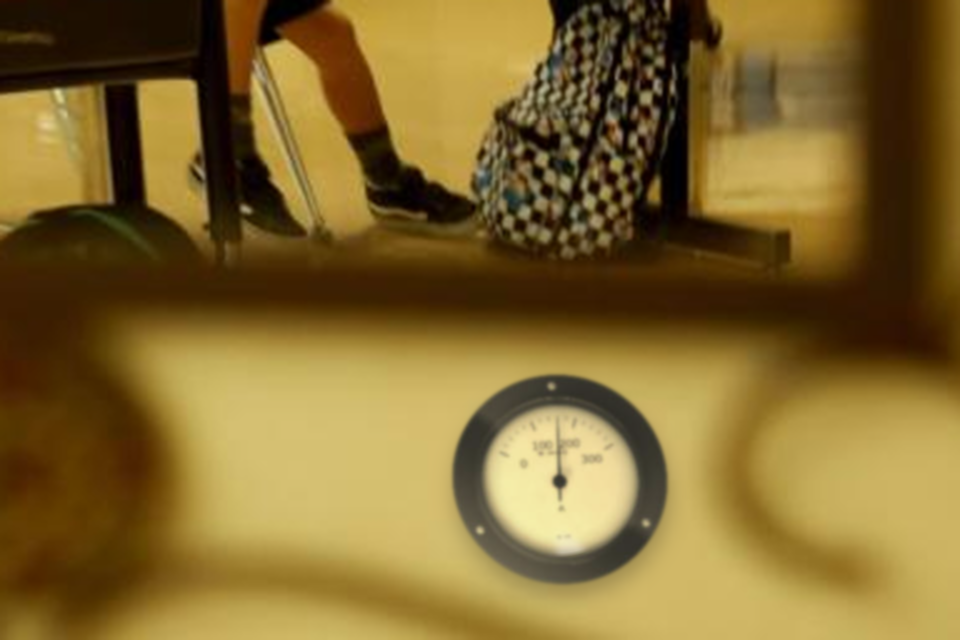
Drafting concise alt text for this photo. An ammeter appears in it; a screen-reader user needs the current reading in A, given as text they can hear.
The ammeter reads 160 A
